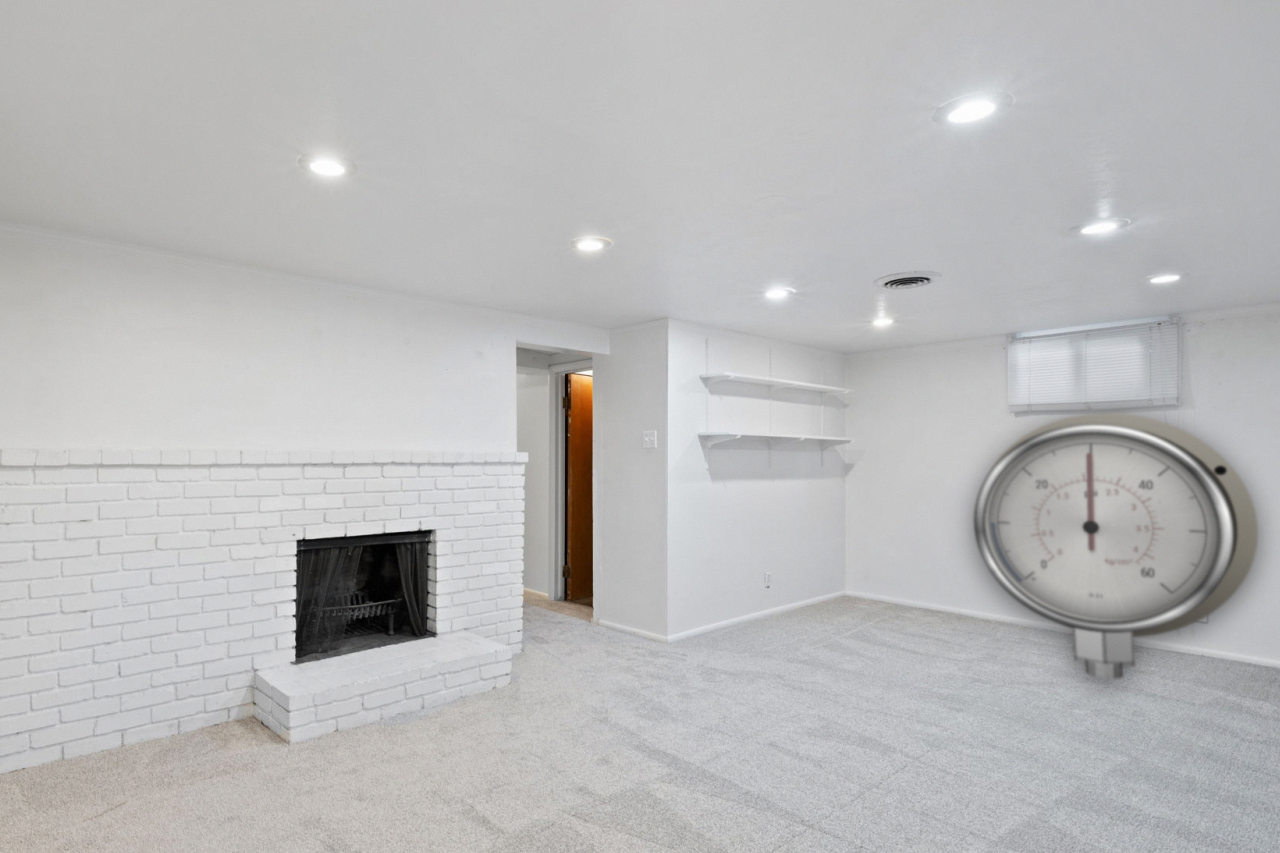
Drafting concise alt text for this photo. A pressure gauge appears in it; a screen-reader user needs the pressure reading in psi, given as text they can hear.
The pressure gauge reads 30 psi
